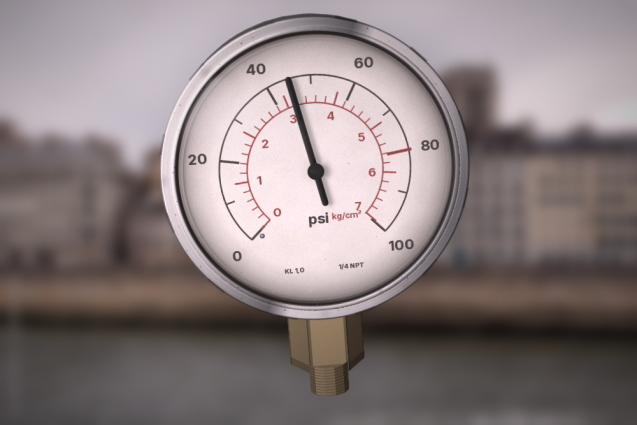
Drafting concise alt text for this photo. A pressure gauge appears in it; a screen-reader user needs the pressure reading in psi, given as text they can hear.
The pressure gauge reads 45 psi
